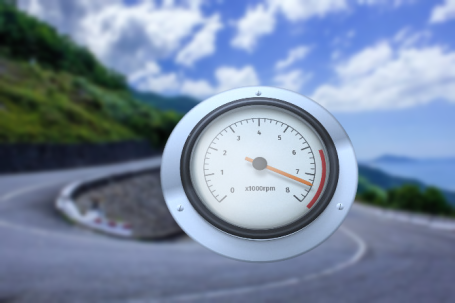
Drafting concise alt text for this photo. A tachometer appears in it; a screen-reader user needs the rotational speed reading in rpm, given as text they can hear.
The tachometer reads 7400 rpm
